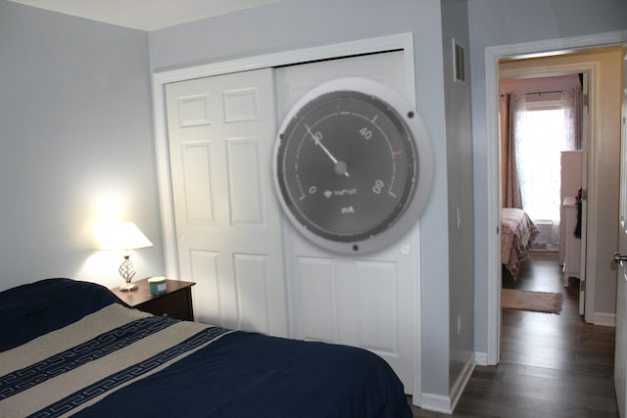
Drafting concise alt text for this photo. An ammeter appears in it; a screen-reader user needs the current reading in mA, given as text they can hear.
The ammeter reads 20 mA
